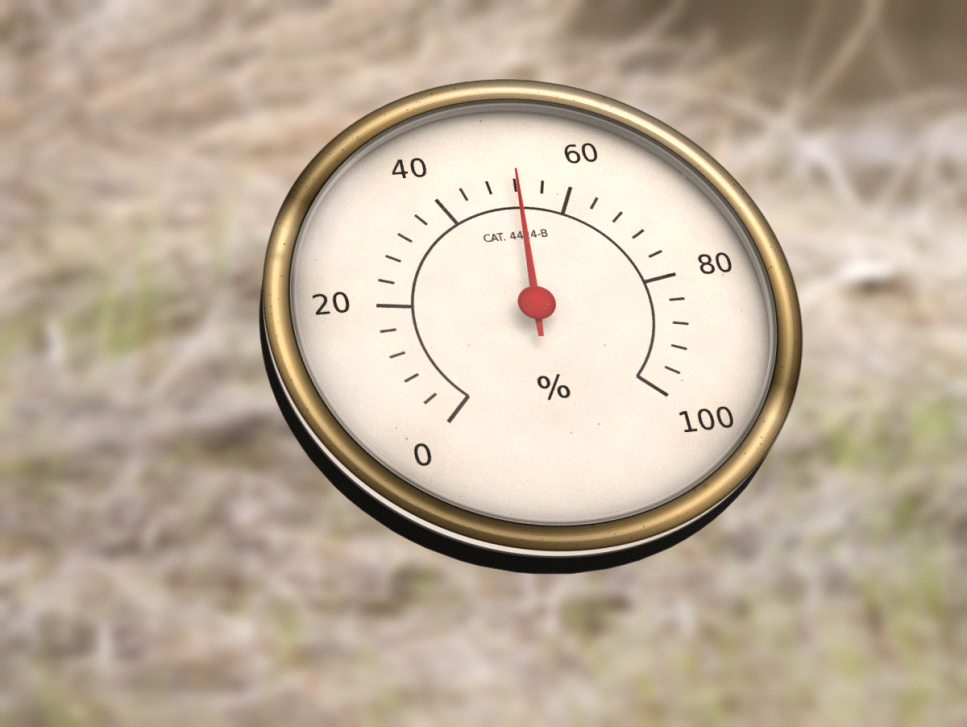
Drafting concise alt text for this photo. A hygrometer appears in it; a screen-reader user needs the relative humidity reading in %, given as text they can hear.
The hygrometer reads 52 %
